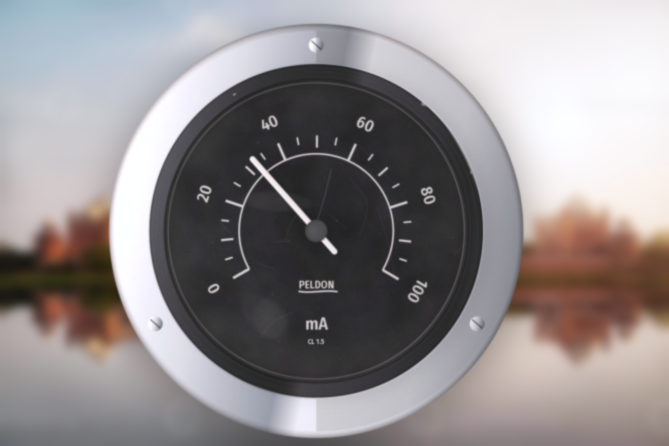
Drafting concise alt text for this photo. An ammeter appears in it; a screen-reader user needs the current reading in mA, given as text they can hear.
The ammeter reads 32.5 mA
